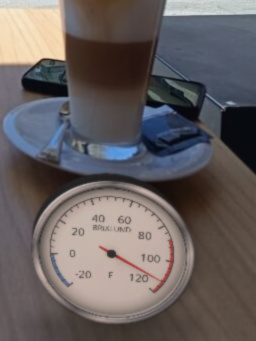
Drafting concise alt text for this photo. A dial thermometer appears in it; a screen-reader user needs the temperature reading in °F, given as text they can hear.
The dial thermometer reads 112 °F
